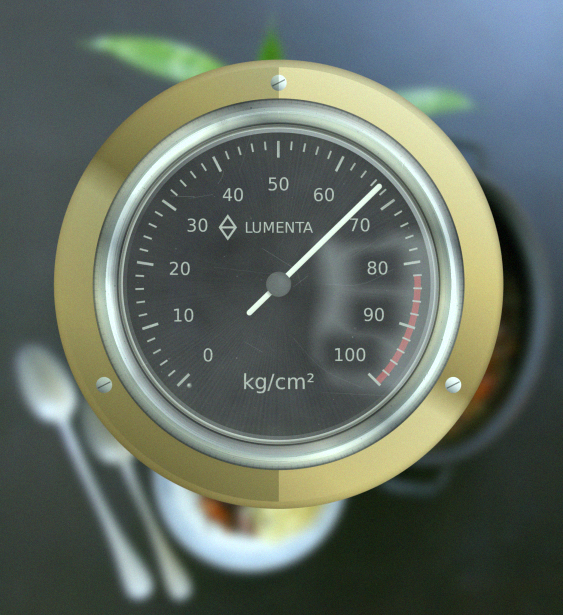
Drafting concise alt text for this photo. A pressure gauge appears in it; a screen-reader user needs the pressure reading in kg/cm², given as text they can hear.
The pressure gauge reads 67 kg/cm²
